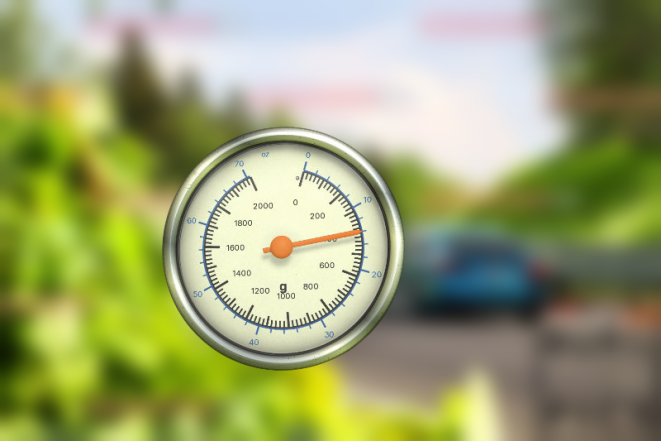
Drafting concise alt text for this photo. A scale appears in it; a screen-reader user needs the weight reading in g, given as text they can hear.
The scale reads 400 g
